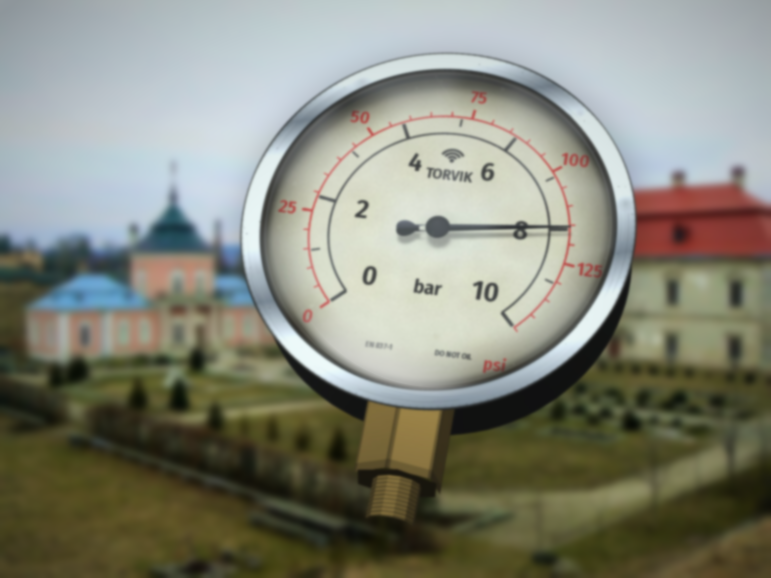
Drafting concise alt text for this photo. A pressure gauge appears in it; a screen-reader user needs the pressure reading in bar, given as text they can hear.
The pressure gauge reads 8 bar
